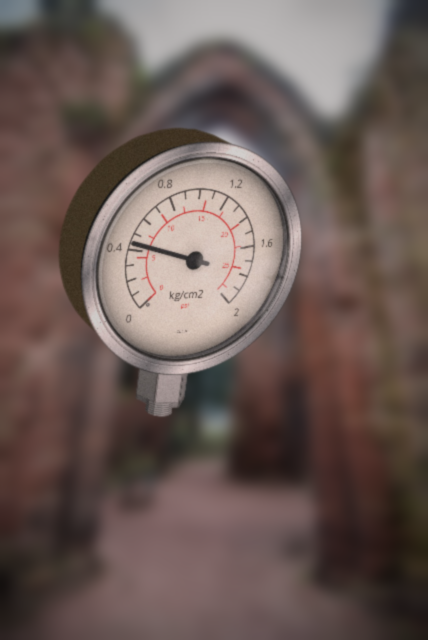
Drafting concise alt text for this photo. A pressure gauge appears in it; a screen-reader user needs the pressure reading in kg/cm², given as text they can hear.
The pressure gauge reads 0.45 kg/cm²
